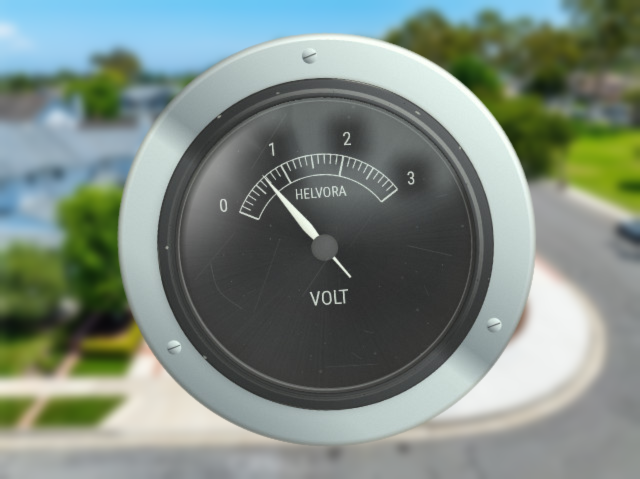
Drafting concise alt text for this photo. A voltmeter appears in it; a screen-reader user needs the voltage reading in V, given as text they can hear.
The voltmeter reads 0.7 V
